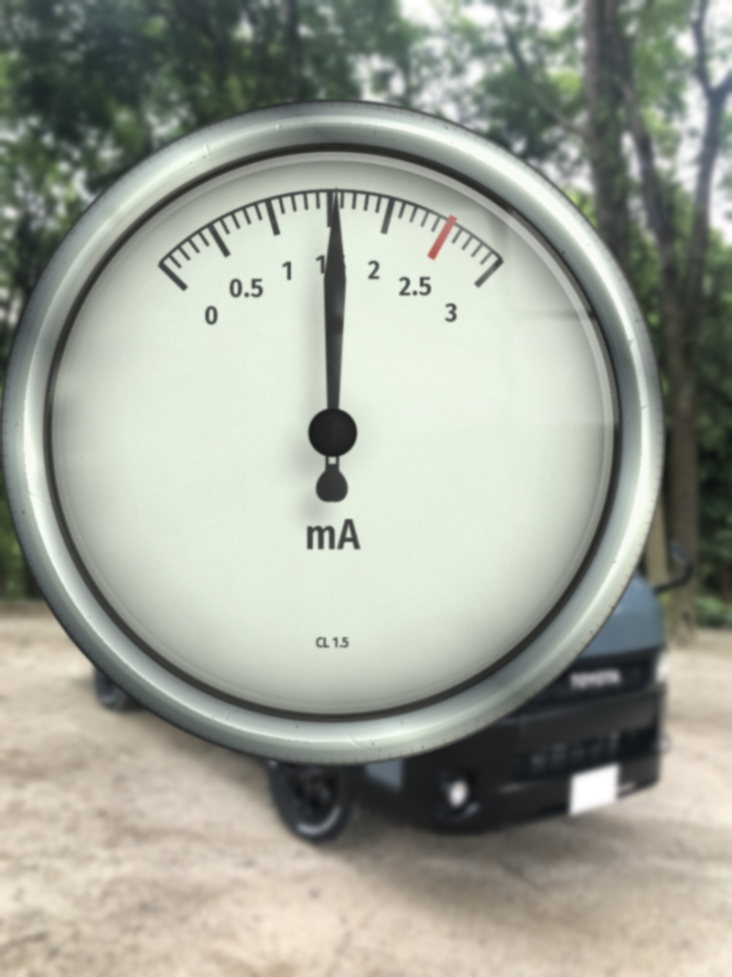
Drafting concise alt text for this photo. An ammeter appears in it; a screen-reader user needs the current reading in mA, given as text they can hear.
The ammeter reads 1.55 mA
